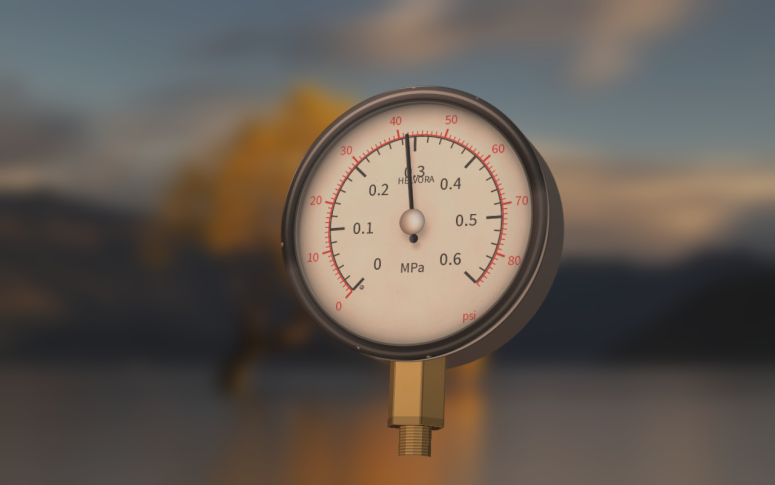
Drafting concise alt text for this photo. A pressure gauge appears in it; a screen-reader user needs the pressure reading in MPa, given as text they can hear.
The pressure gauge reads 0.29 MPa
